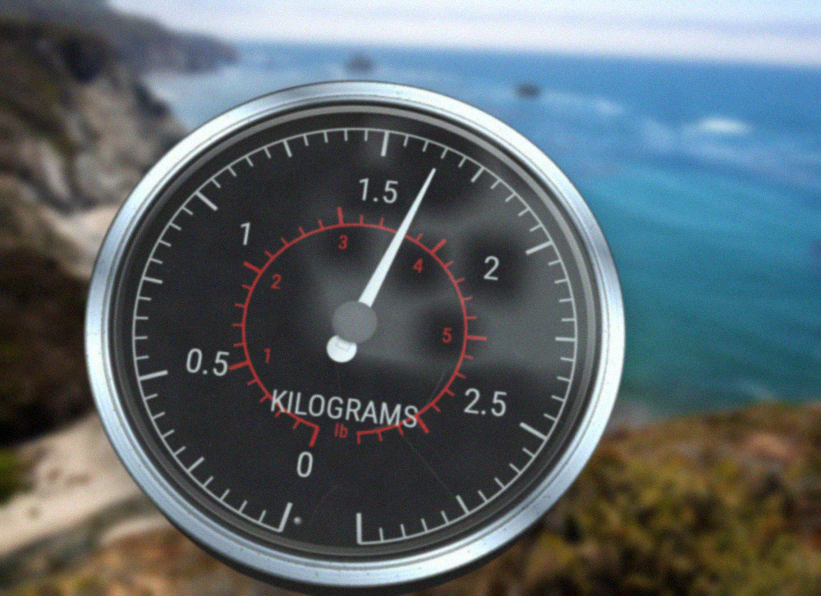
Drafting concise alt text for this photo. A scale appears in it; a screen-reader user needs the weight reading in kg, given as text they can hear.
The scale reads 1.65 kg
